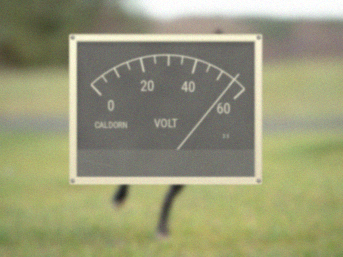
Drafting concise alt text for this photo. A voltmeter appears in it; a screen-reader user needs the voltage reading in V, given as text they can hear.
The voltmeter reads 55 V
